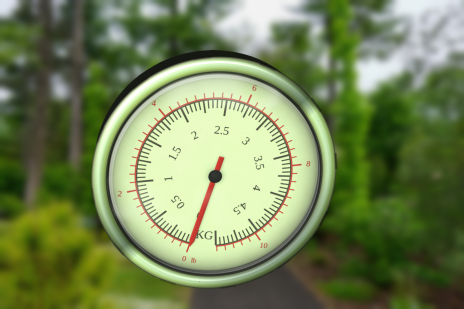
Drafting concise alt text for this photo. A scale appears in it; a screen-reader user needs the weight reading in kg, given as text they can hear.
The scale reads 0 kg
